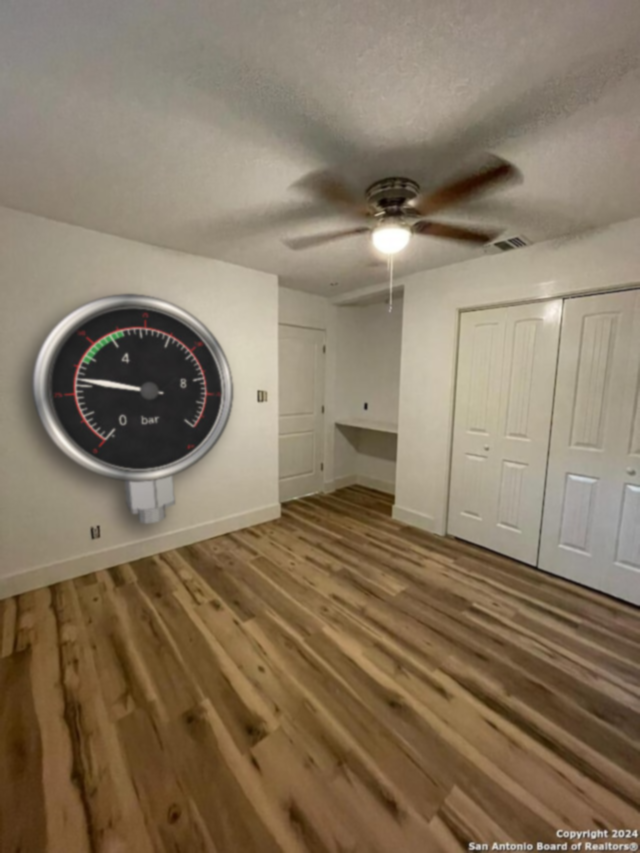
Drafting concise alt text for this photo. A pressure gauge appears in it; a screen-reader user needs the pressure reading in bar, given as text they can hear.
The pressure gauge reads 2.2 bar
